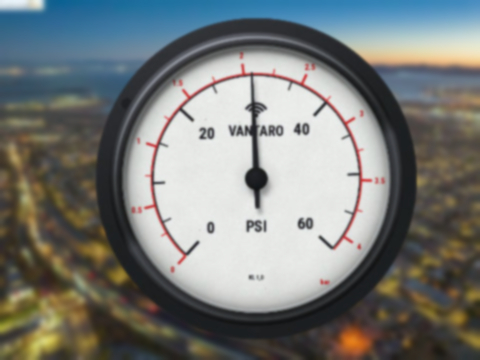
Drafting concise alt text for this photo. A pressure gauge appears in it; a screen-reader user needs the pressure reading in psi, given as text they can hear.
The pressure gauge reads 30 psi
